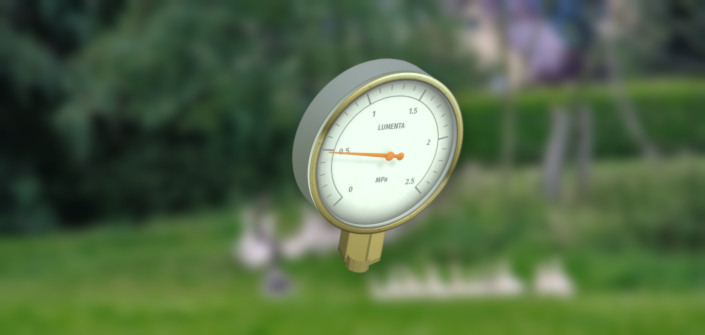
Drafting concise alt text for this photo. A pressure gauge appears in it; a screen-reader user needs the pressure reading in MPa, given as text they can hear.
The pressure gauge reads 0.5 MPa
